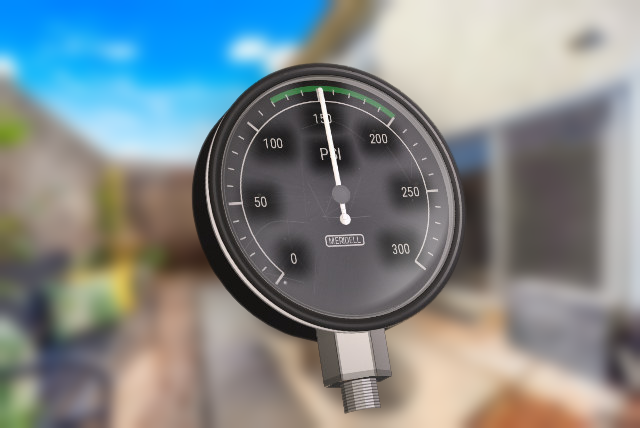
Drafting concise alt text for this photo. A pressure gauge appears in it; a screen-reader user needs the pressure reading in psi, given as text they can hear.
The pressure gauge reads 150 psi
